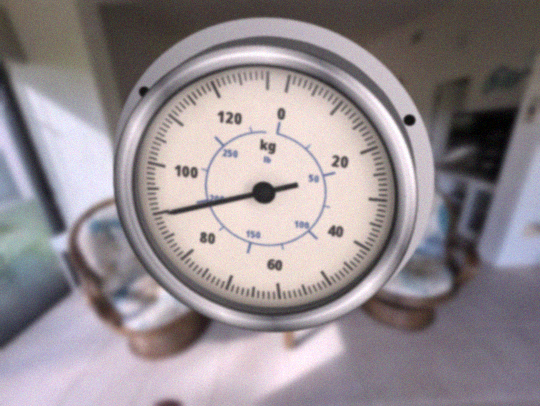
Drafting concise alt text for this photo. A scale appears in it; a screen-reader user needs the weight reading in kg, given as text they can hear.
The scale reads 90 kg
